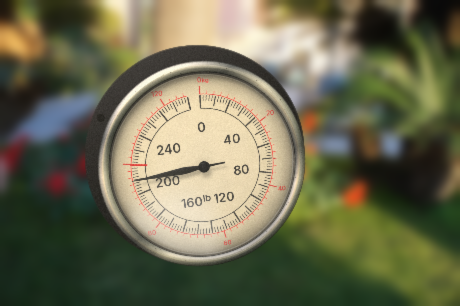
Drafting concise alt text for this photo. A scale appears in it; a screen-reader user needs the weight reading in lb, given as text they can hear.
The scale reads 210 lb
